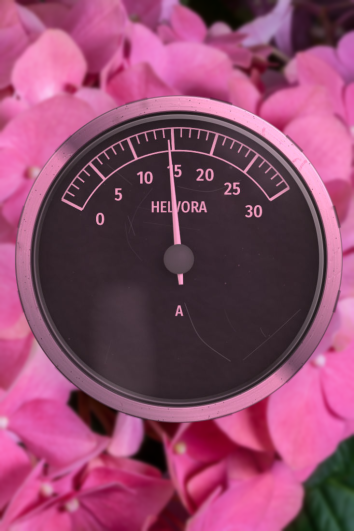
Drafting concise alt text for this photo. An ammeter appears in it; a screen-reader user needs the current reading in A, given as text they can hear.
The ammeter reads 14.5 A
